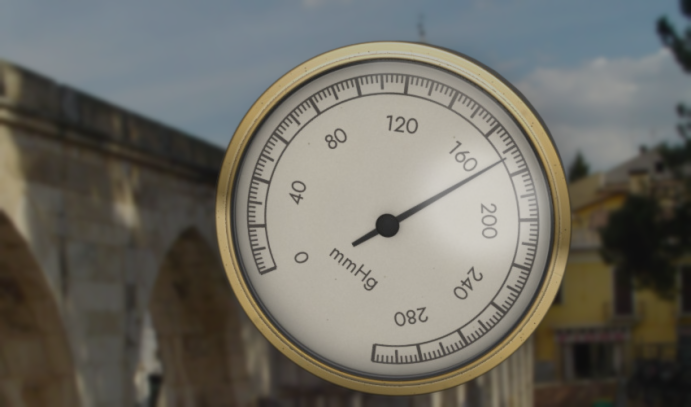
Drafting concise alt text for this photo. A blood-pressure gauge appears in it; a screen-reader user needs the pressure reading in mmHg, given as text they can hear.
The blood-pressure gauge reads 172 mmHg
